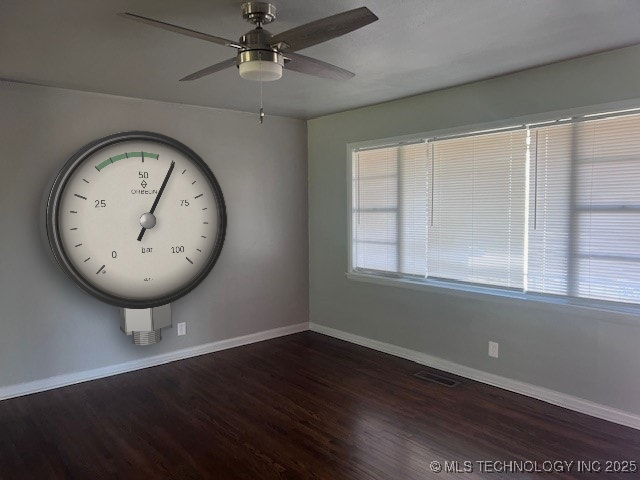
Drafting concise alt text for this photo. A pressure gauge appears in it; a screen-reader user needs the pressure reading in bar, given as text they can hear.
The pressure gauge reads 60 bar
